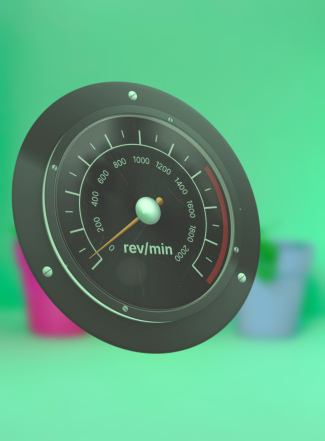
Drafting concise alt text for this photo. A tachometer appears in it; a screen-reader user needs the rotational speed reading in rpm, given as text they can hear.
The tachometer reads 50 rpm
